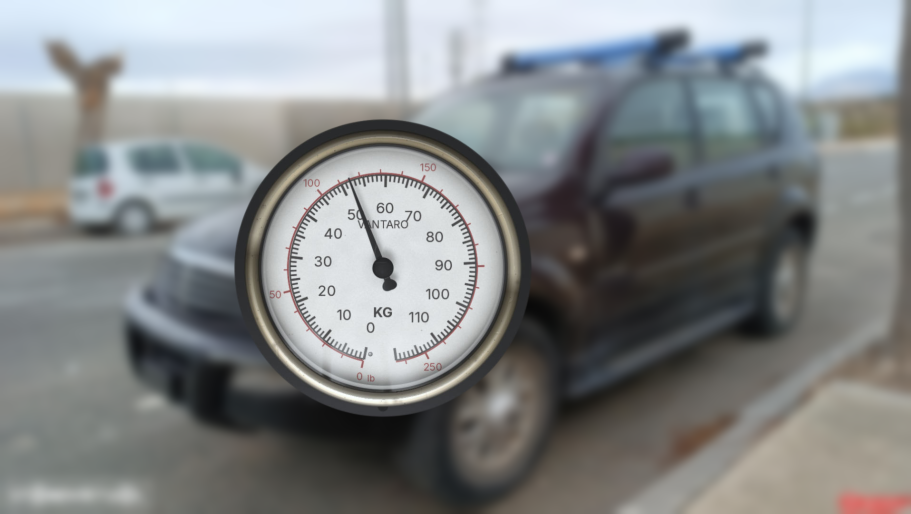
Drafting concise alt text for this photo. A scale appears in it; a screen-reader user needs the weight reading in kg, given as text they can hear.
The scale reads 52 kg
